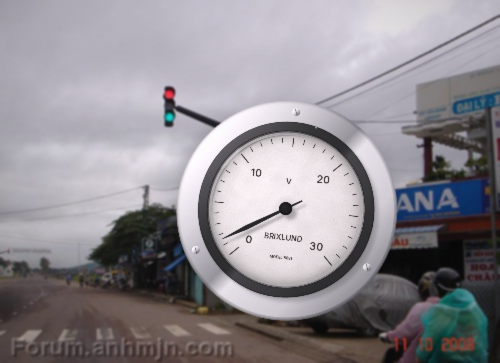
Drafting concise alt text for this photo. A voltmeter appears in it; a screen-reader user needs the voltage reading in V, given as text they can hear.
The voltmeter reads 1.5 V
